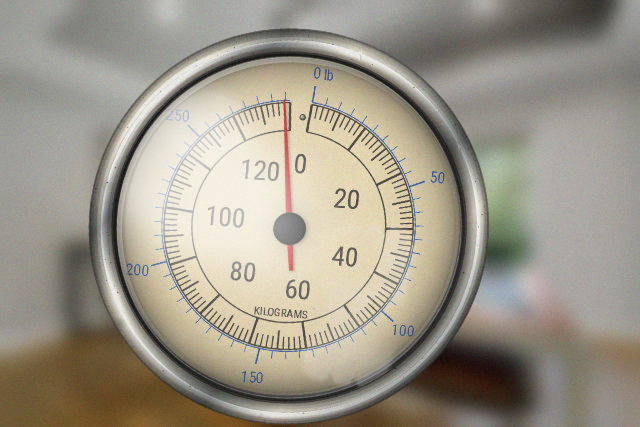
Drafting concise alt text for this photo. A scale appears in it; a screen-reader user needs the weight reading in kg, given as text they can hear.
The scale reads 129 kg
